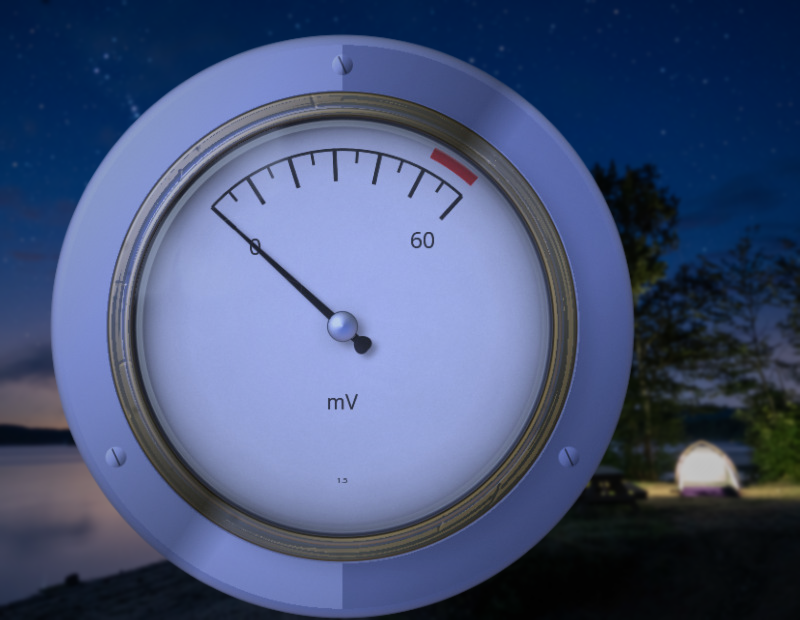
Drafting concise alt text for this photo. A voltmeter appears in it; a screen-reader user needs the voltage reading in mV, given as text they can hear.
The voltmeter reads 0 mV
